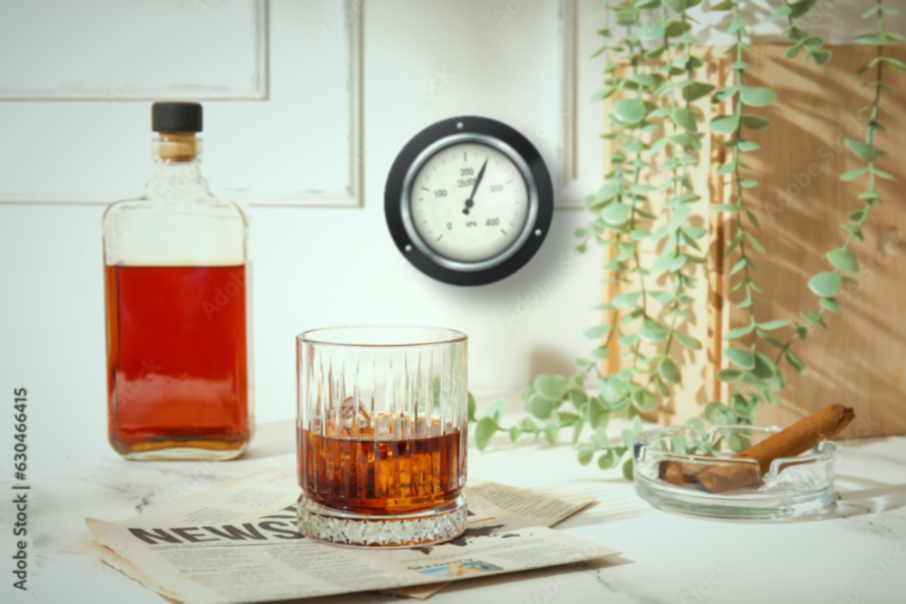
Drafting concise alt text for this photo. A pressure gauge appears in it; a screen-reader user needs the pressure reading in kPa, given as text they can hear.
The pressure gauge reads 240 kPa
